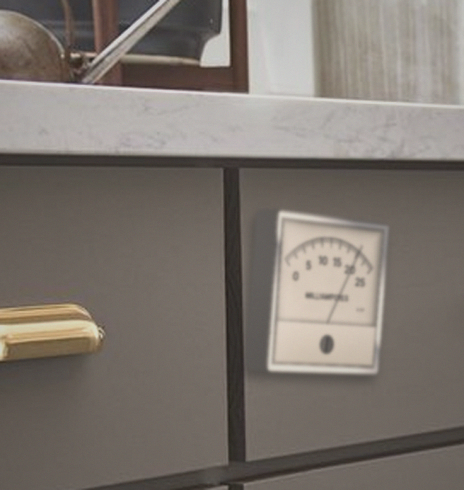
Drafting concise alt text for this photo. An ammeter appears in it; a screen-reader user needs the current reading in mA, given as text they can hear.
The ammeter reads 20 mA
